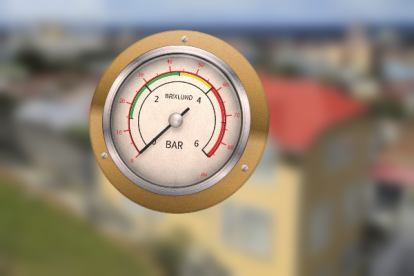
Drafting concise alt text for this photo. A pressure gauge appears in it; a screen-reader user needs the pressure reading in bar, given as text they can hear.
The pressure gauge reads 0 bar
